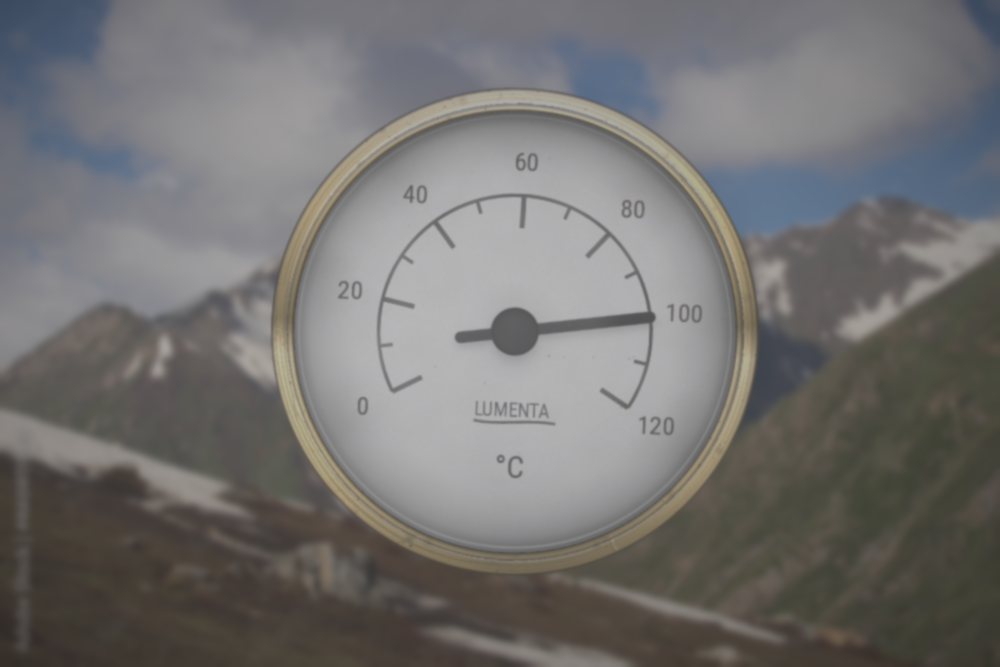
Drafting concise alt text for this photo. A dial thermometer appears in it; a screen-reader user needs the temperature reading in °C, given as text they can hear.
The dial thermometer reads 100 °C
